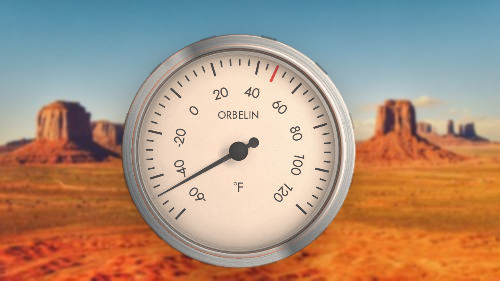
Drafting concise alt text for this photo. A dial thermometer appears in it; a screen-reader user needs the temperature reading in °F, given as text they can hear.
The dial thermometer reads -48 °F
